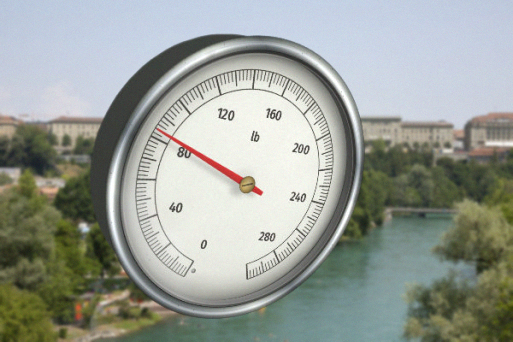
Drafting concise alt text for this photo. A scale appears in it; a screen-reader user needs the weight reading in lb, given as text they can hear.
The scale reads 84 lb
